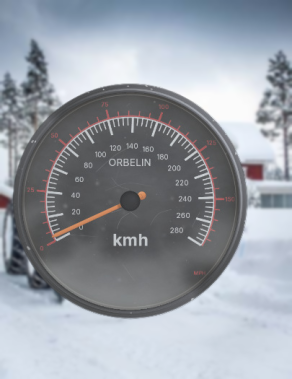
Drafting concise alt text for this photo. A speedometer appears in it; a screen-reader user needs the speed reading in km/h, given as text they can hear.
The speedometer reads 4 km/h
